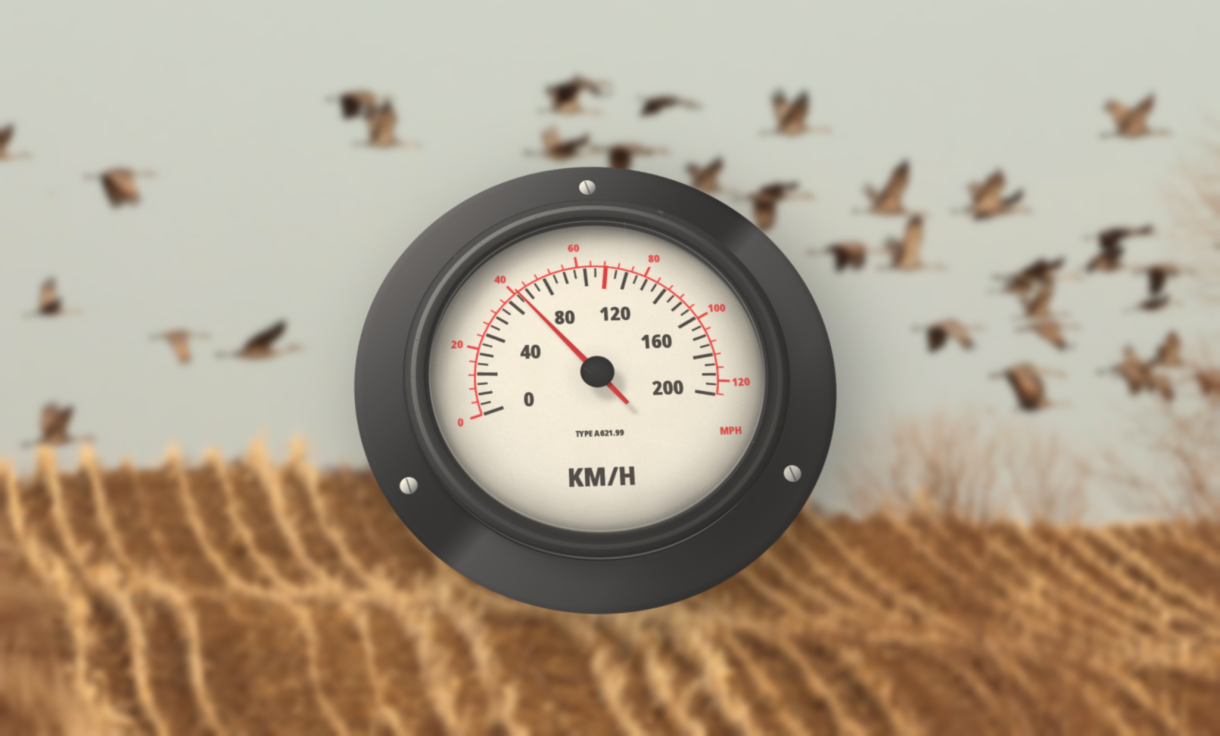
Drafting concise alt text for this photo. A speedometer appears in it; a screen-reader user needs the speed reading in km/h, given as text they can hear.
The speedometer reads 65 km/h
